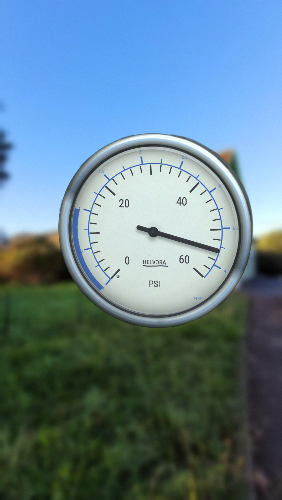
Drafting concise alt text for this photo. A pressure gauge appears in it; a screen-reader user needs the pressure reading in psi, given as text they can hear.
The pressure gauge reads 54 psi
